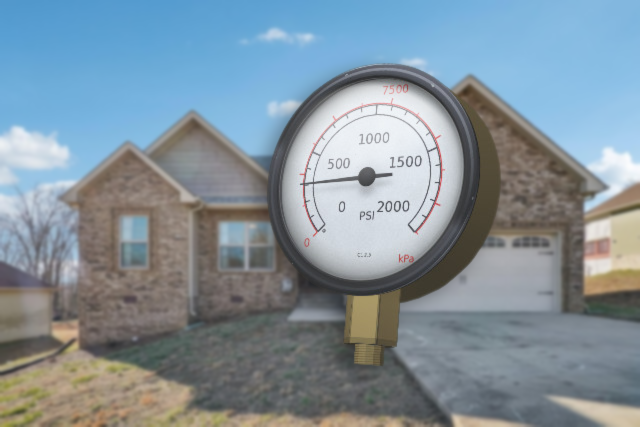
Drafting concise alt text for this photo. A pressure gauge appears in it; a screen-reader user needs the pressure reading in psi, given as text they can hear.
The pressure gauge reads 300 psi
